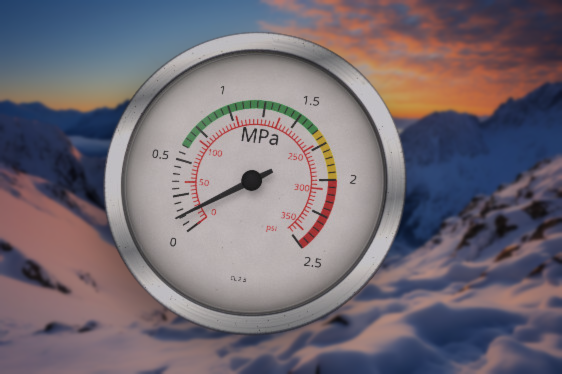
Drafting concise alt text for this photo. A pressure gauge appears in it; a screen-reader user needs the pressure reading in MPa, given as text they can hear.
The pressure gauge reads 0.1 MPa
